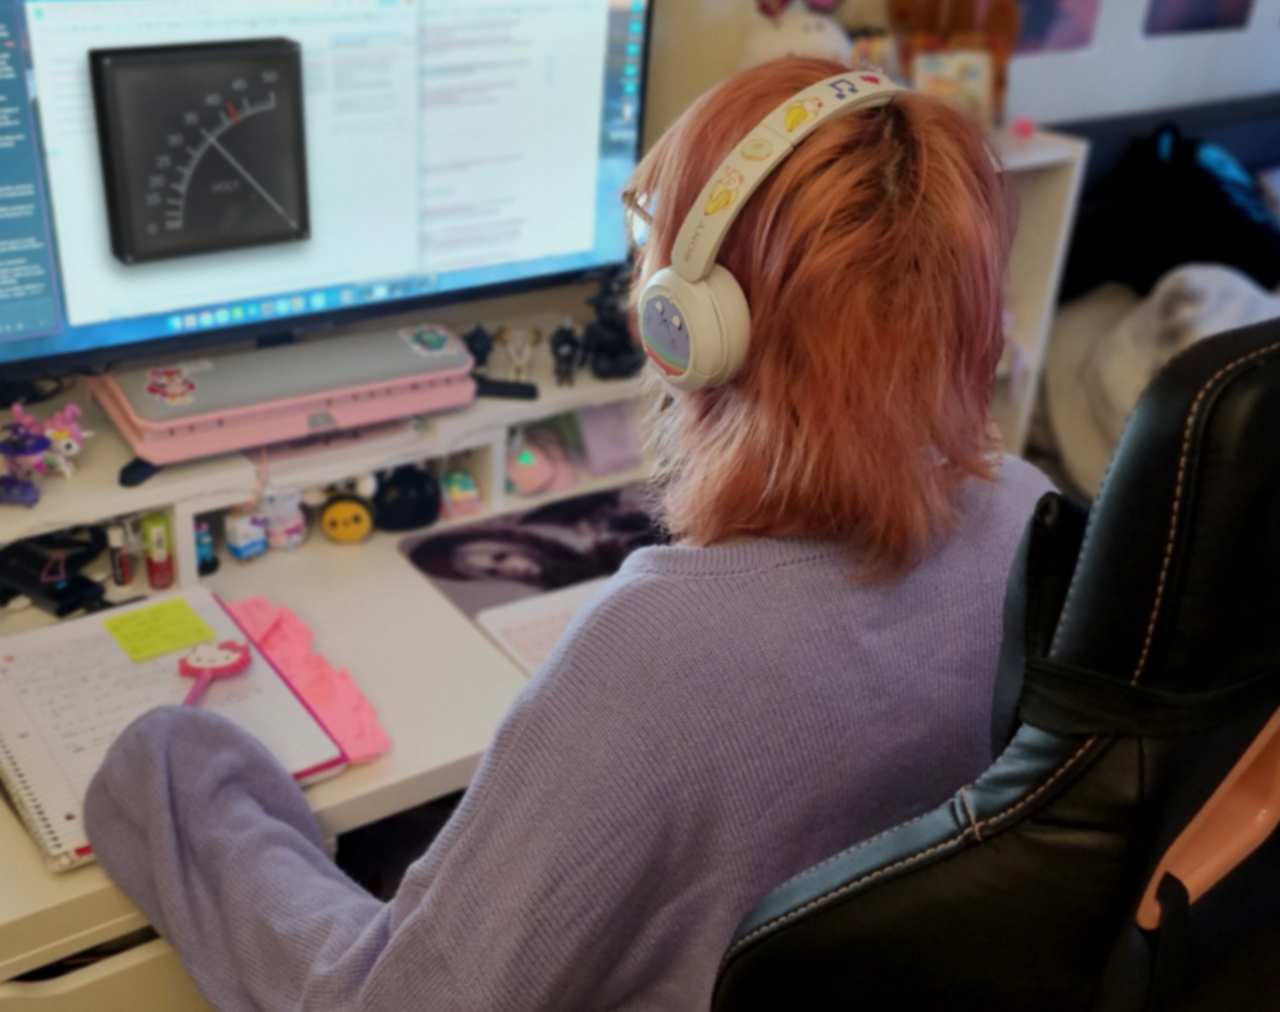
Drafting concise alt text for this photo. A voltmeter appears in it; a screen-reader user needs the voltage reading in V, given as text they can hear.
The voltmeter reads 35 V
